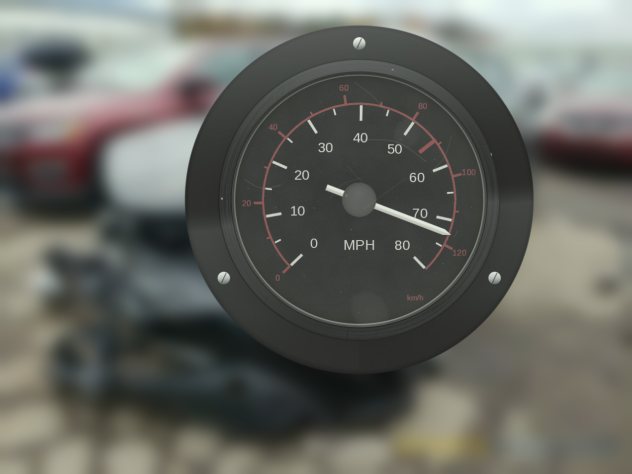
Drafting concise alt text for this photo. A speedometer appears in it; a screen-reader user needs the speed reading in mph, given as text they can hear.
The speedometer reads 72.5 mph
